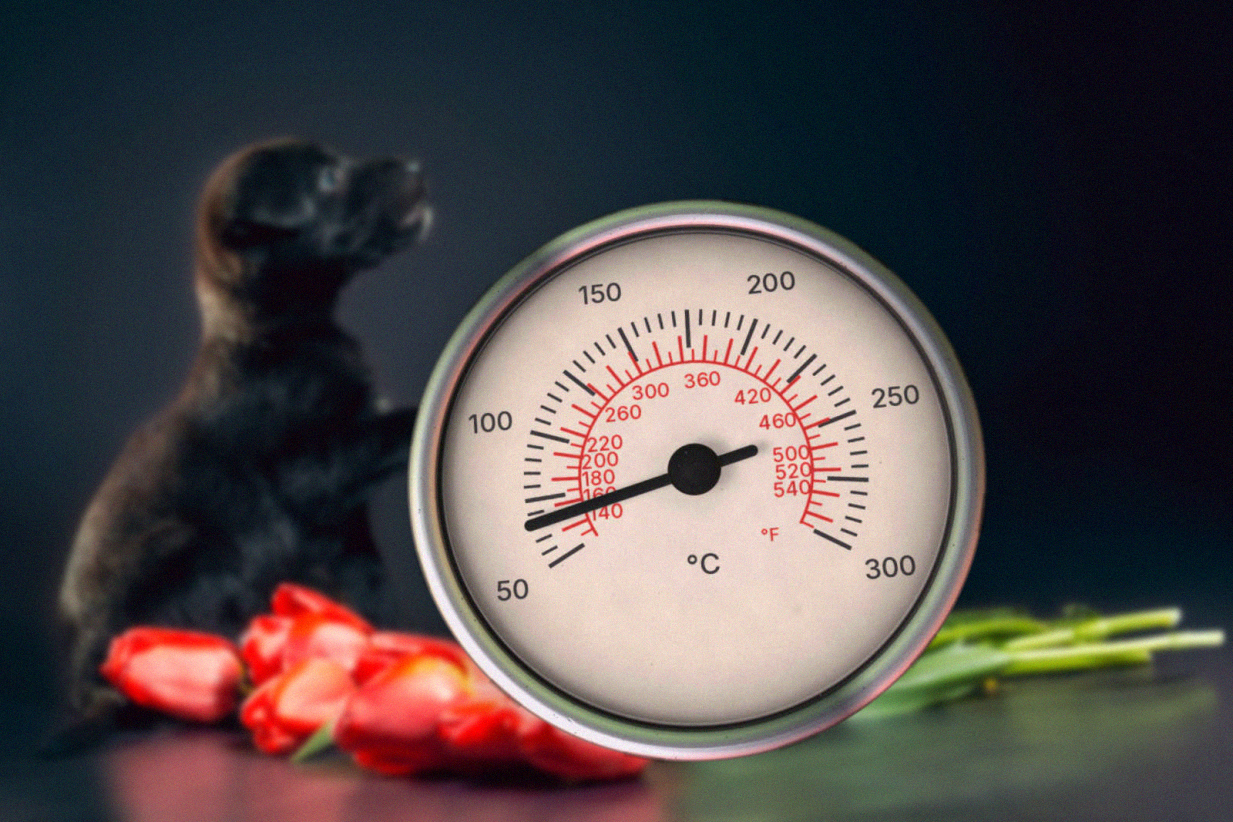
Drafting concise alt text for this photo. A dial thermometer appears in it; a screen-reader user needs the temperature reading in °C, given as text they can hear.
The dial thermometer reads 65 °C
